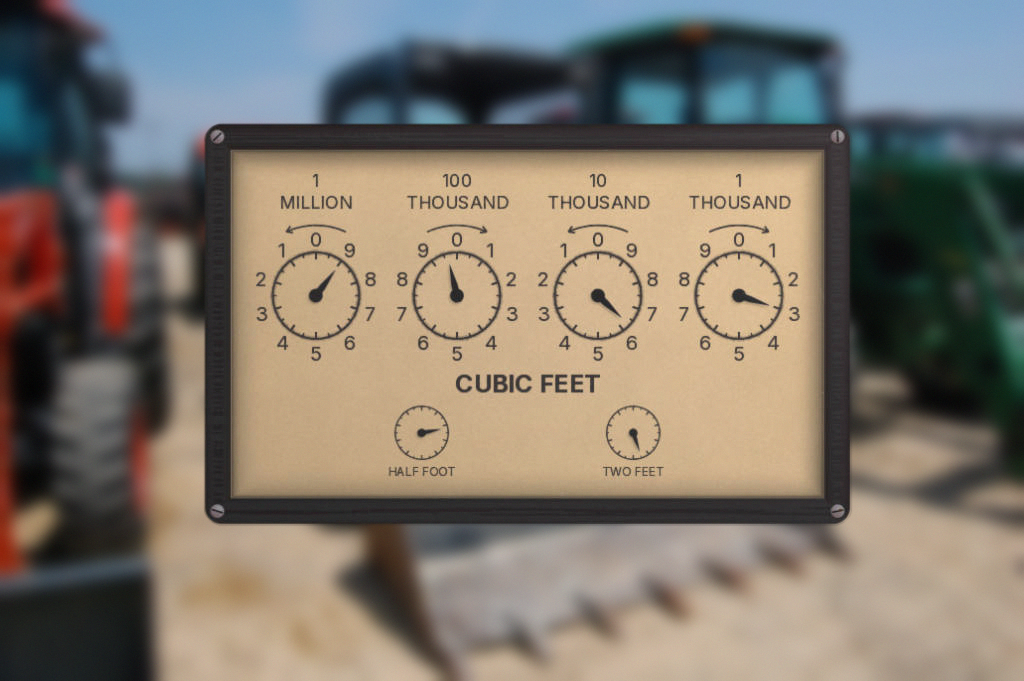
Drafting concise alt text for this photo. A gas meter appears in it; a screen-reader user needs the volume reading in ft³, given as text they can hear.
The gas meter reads 896300 ft³
